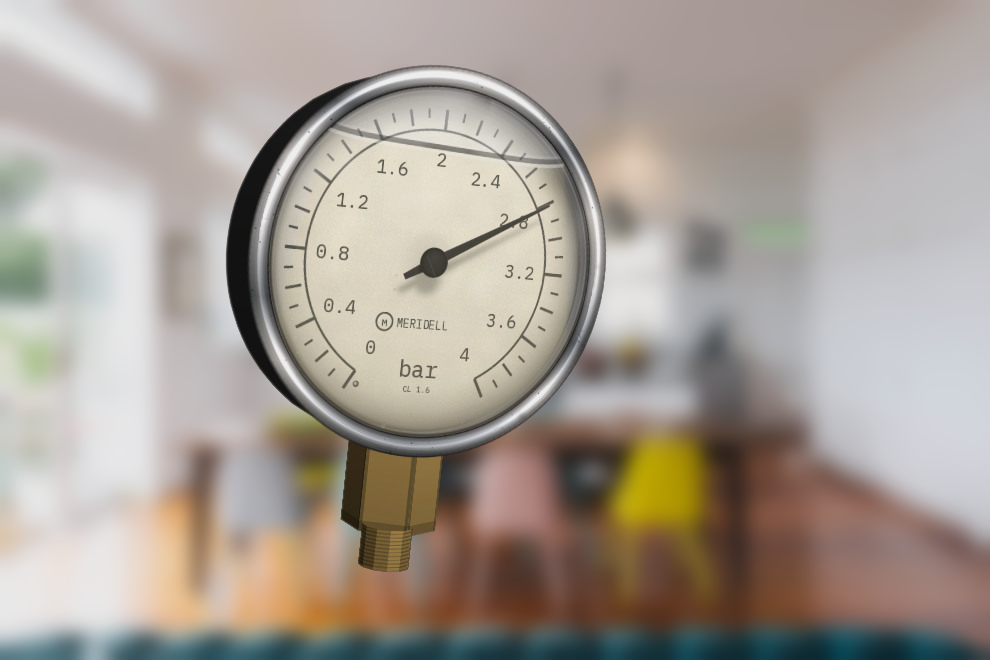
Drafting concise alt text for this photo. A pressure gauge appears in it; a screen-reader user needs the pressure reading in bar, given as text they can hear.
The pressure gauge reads 2.8 bar
